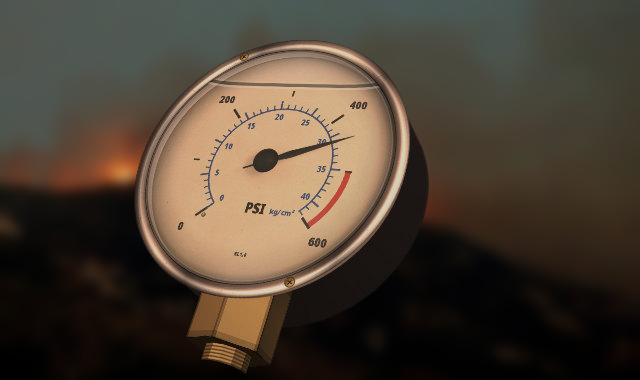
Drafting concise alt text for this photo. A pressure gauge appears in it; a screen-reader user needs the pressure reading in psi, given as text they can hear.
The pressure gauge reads 450 psi
